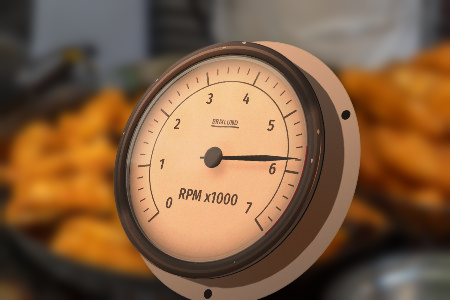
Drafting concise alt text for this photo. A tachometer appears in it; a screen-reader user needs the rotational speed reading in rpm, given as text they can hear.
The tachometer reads 5800 rpm
